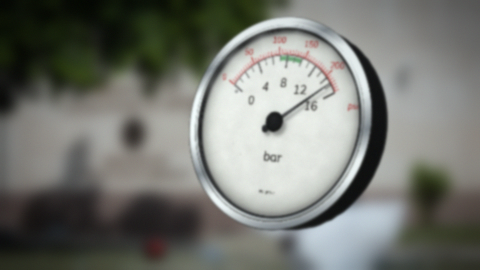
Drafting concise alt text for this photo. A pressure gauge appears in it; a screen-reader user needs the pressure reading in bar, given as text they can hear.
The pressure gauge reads 15 bar
